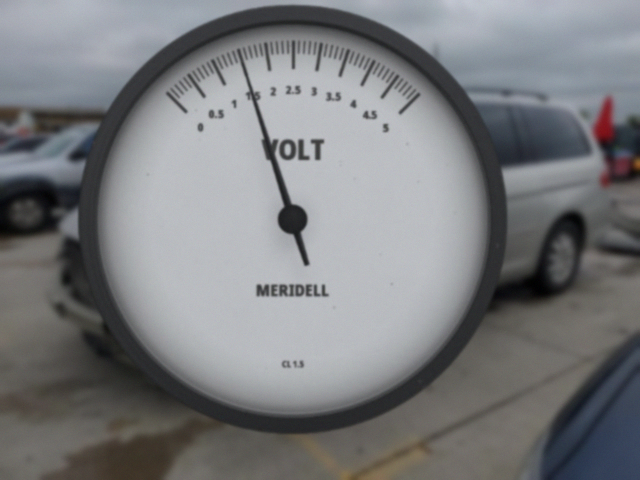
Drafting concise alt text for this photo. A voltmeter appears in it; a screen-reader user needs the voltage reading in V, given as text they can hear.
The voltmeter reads 1.5 V
